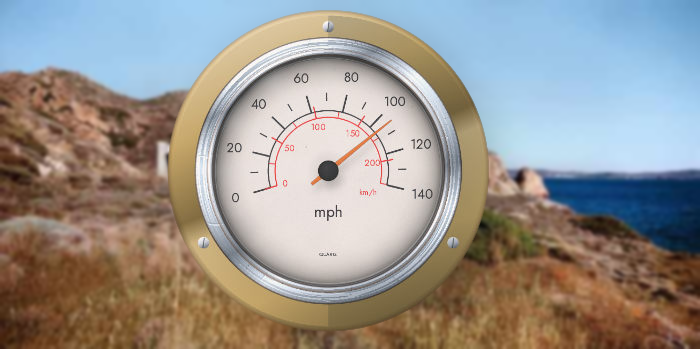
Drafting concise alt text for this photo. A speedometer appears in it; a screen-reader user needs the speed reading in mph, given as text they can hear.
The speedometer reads 105 mph
